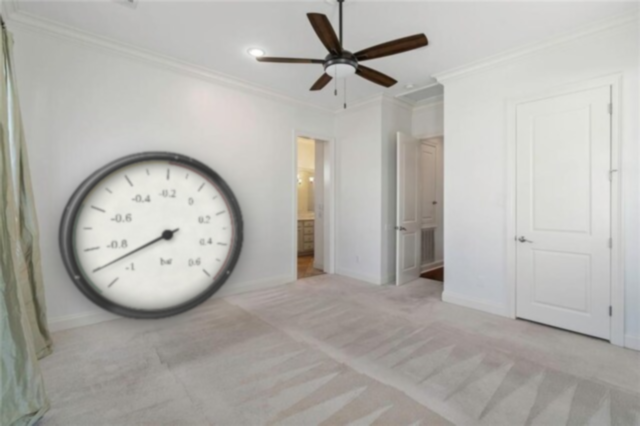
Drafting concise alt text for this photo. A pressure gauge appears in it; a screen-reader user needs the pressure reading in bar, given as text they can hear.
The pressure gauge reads -0.9 bar
